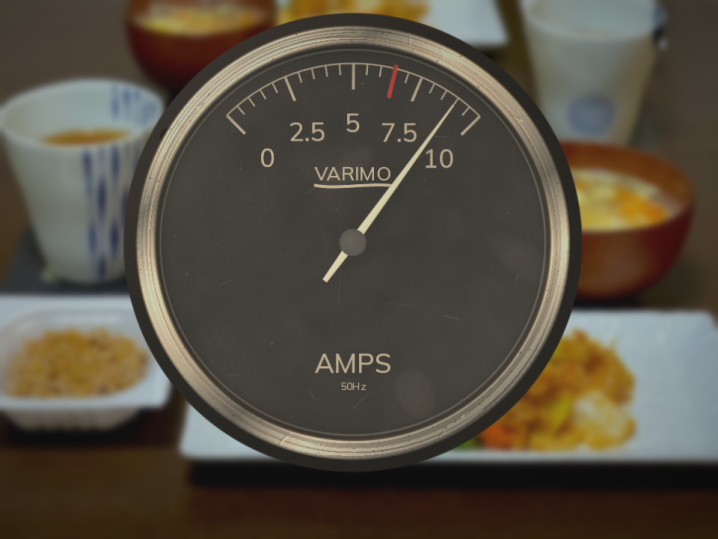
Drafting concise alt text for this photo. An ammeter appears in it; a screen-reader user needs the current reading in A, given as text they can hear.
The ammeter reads 9 A
